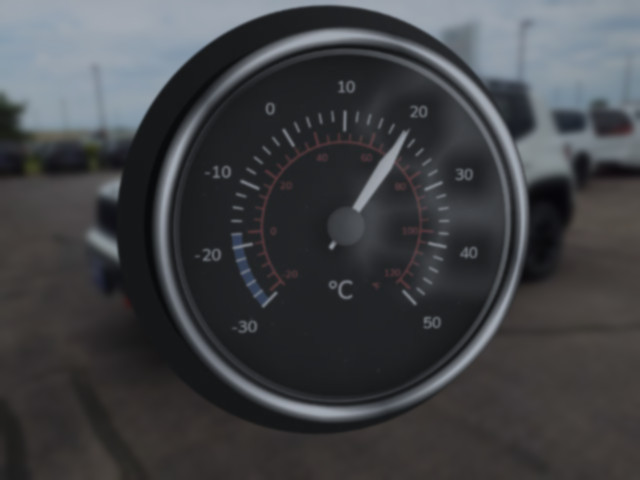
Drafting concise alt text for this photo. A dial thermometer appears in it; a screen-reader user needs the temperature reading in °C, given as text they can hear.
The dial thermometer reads 20 °C
